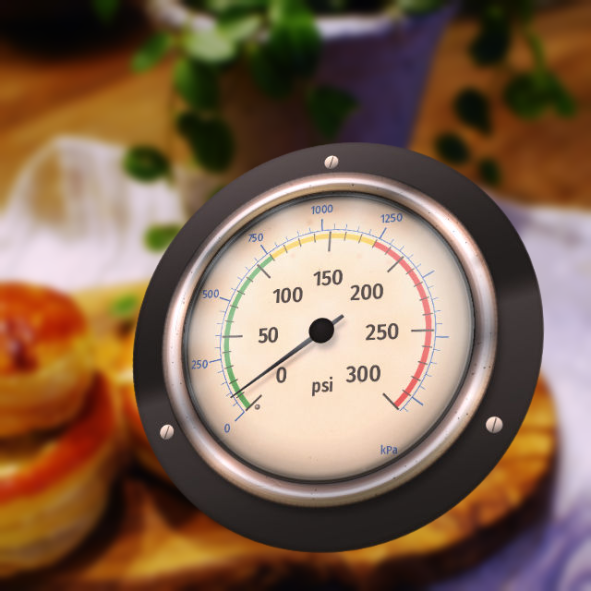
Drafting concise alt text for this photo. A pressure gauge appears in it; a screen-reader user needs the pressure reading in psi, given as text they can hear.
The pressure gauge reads 10 psi
